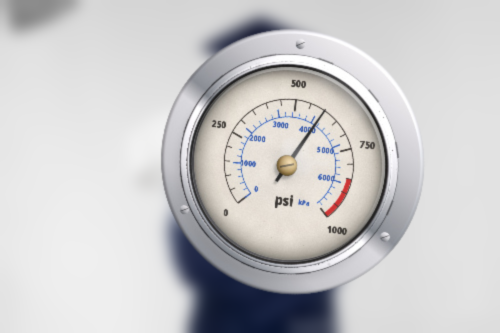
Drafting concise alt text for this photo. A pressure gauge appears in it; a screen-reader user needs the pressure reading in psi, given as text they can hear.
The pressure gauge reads 600 psi
